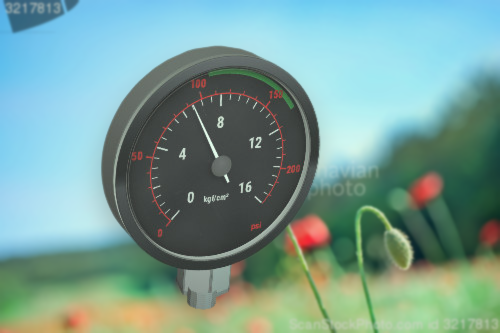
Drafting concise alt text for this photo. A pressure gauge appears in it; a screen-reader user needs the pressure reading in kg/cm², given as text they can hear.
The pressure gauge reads 6.5 kg/cm²
